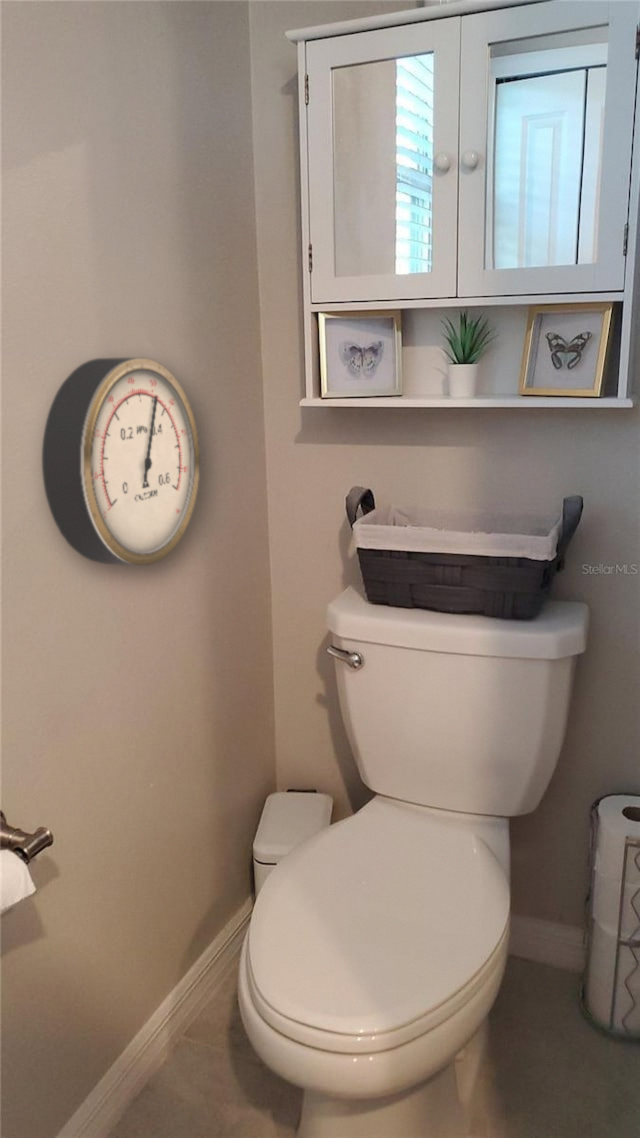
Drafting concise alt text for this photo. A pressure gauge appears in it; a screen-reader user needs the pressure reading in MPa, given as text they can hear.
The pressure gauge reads 0.35 MPa
